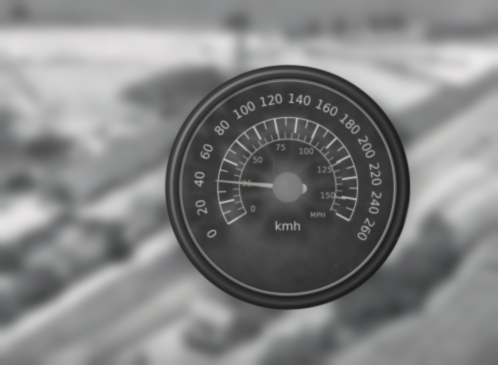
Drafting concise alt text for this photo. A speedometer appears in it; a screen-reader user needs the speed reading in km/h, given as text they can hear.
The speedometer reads 40 km/h
